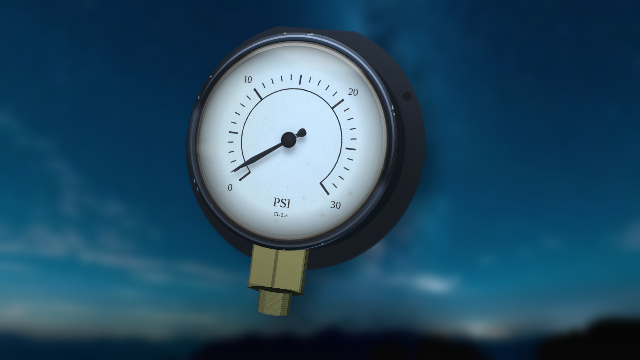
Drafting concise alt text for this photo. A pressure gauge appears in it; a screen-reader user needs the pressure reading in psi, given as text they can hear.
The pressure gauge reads 1 psi
